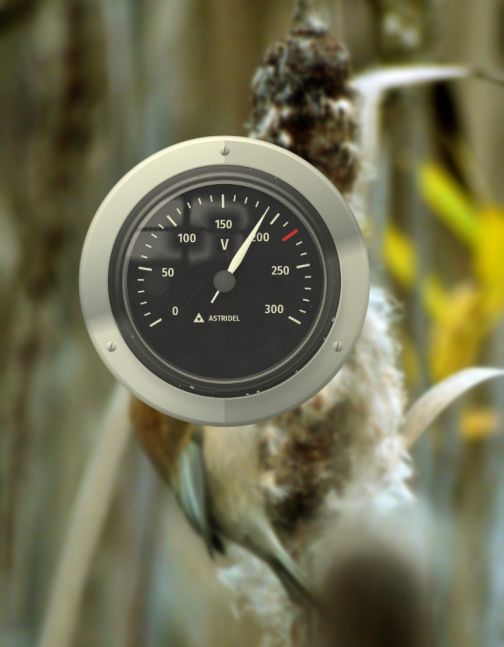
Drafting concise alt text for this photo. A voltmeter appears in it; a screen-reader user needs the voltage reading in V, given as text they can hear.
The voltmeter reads 190 V
